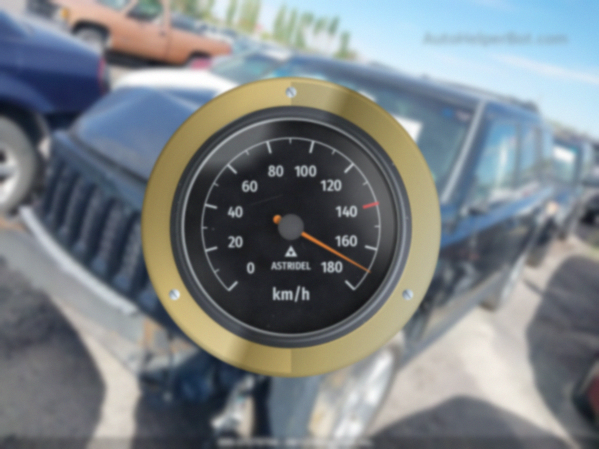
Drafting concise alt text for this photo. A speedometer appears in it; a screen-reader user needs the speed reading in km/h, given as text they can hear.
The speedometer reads 170 km/h
